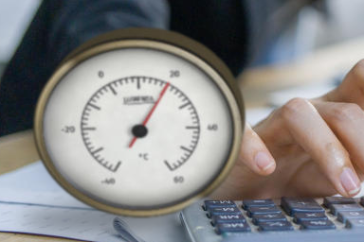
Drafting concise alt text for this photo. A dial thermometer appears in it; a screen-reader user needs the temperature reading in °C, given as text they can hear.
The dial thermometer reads 20 °C
